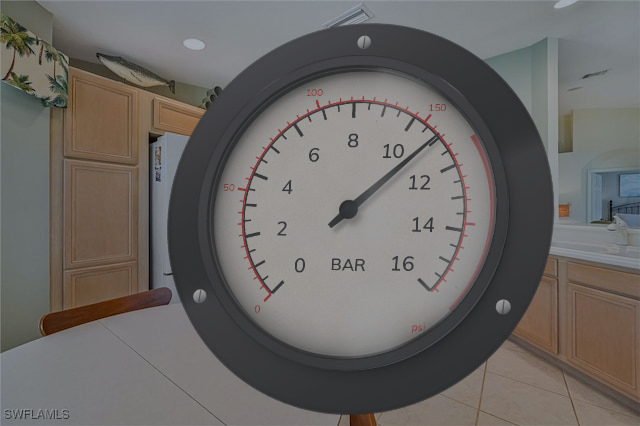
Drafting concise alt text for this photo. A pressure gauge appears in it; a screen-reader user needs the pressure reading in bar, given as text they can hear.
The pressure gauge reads 11 bar
